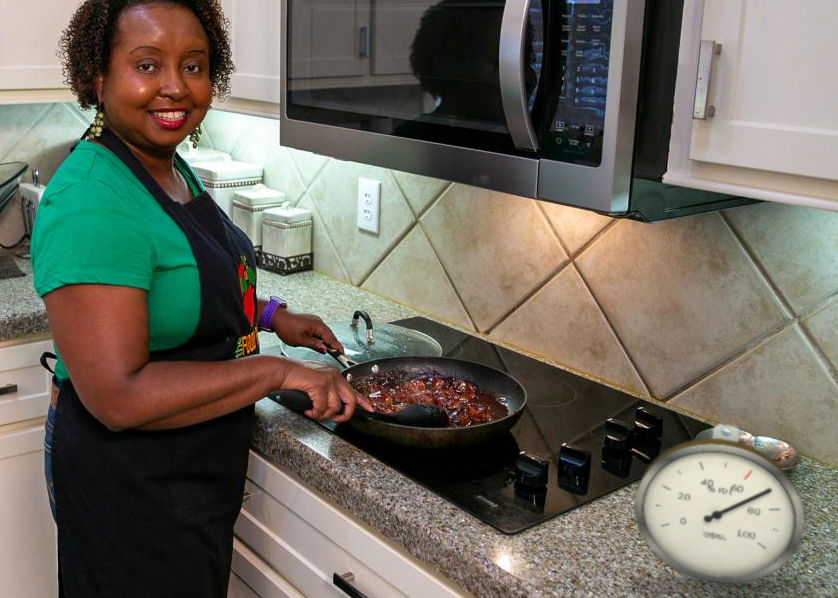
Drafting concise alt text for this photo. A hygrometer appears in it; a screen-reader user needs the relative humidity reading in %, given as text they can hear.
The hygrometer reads 70 %
